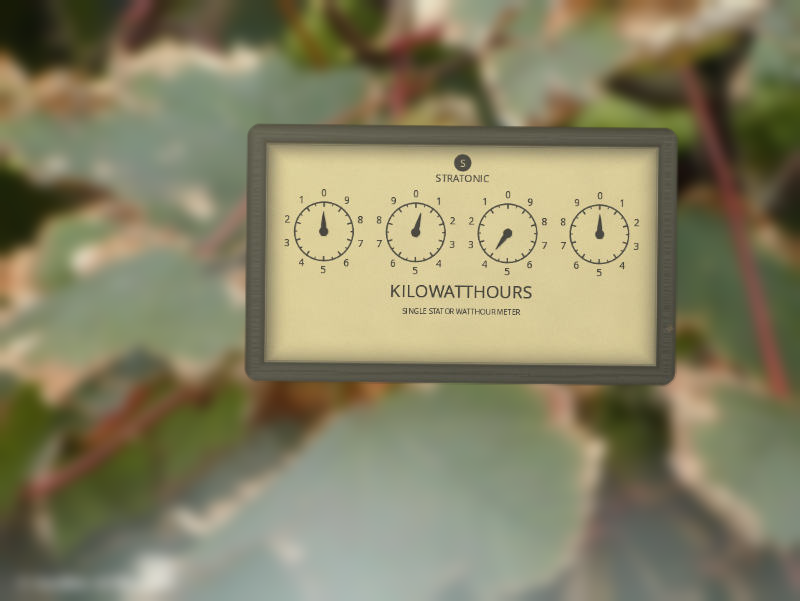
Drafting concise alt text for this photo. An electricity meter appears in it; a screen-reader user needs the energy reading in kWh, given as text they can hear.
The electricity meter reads 40 kWh
